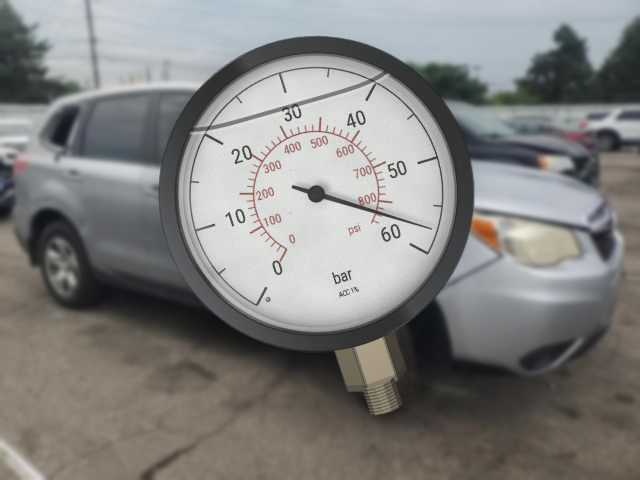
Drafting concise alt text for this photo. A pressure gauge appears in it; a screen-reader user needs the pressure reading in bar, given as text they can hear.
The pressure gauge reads 57.5 bar
